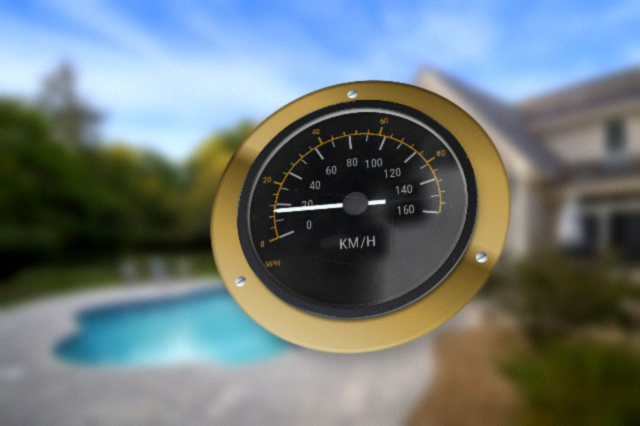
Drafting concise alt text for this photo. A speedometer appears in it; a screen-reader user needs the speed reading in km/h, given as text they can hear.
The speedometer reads 15 km/h
